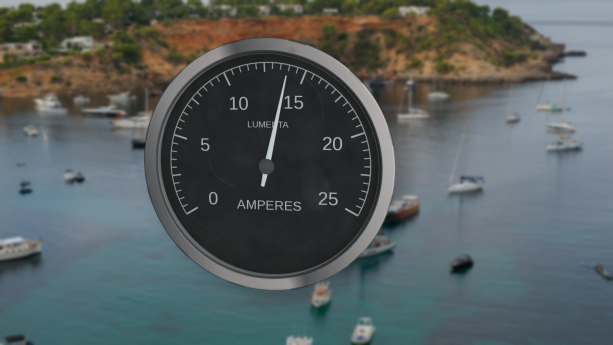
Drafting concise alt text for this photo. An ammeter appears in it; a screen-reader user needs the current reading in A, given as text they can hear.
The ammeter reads 14 A
